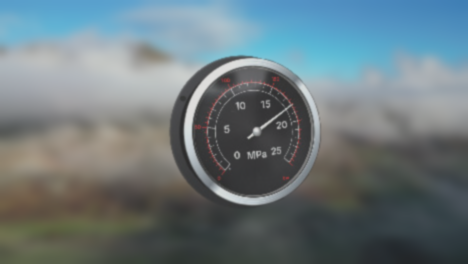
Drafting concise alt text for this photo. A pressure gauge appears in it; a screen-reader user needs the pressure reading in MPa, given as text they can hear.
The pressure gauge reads 18 MPa
